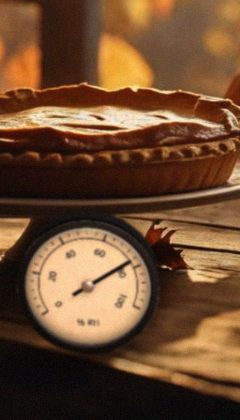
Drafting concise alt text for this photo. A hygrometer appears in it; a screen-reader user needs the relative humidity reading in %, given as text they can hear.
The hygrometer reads 76 %
